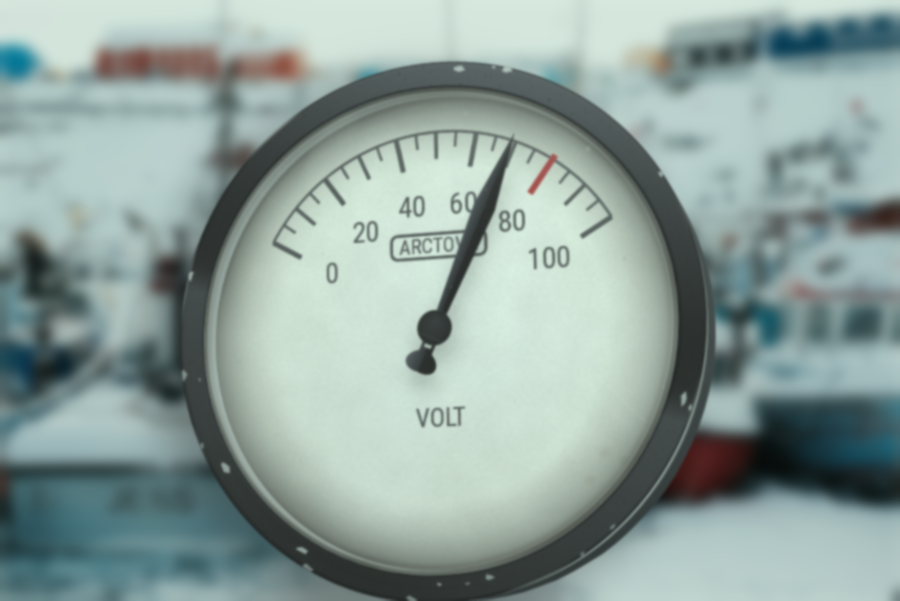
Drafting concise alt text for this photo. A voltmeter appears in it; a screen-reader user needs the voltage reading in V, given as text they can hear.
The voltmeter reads 70 V
